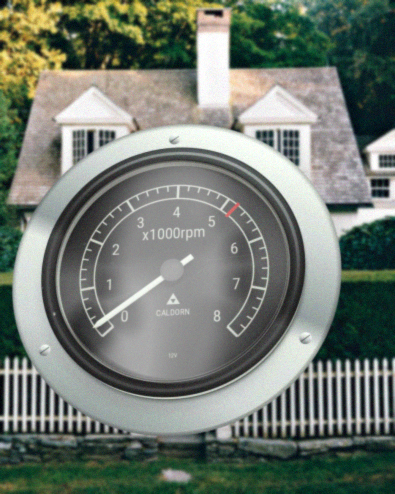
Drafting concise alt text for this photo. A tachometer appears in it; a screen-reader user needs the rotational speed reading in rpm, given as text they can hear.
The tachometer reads 200 rpm
